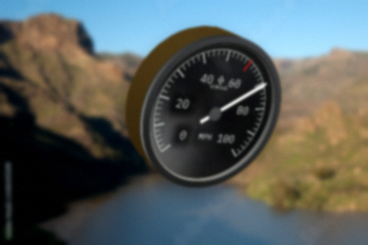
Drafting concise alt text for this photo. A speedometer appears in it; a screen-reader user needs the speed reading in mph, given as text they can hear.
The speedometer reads 70 mph
